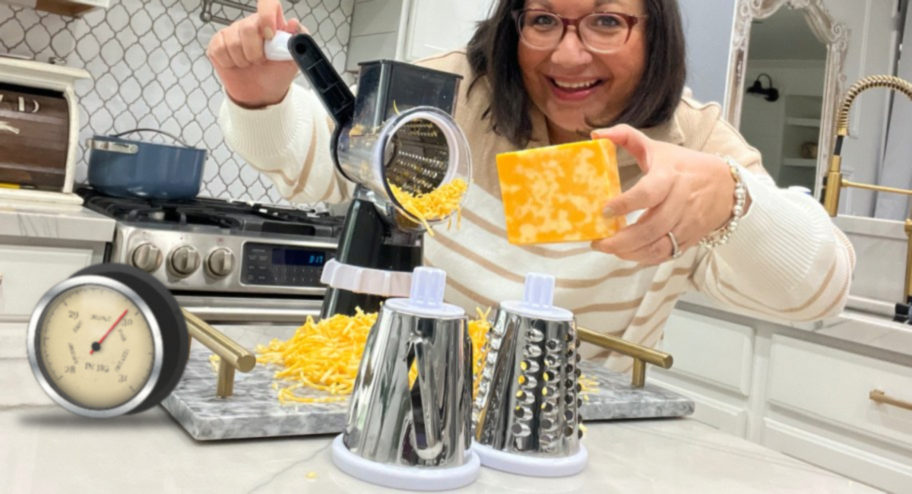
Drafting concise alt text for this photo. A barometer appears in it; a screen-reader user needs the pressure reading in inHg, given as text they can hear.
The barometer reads 29.9 inHg
